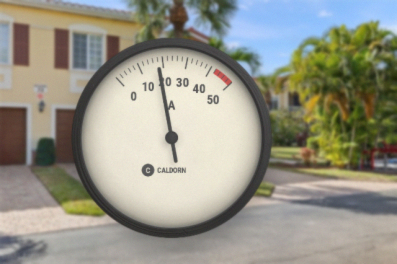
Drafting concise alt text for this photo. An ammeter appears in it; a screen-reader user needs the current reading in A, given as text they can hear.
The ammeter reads 18 A
